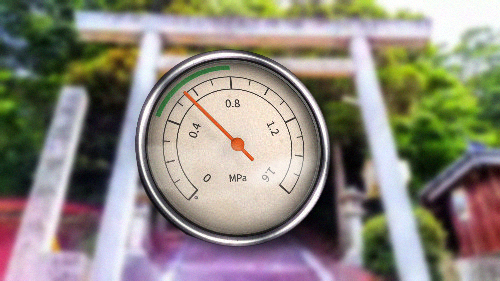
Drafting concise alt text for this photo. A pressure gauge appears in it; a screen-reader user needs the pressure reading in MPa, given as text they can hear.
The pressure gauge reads 0.55 MPa
